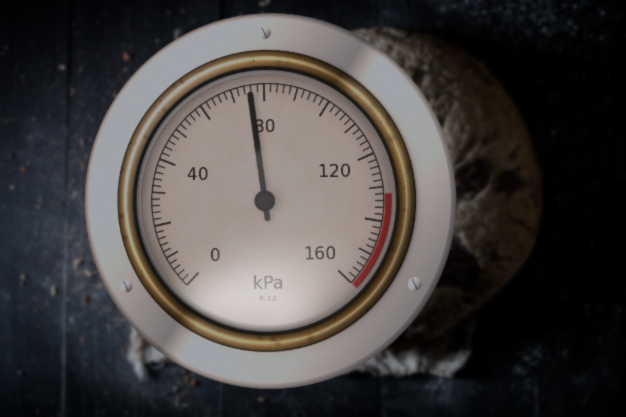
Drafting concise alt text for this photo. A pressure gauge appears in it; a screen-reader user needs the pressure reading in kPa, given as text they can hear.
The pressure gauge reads 76 kPa
